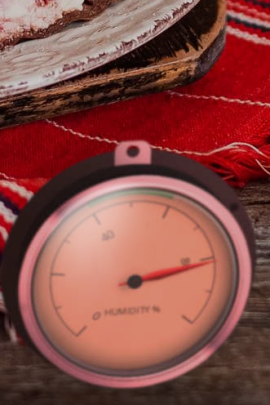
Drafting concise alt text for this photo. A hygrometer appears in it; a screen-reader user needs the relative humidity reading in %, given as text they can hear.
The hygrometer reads 80 %
